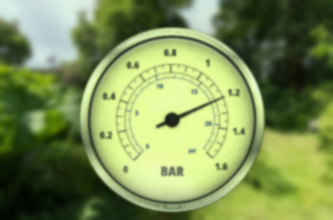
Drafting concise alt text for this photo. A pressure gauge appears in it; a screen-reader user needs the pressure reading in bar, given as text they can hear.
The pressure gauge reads 1.2 bar
